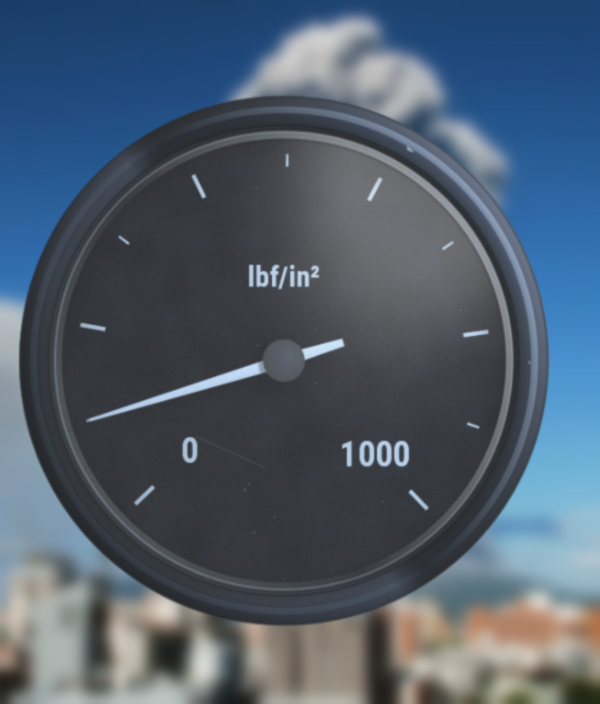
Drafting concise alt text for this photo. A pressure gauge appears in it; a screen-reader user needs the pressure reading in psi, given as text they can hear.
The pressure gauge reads 100 psi
